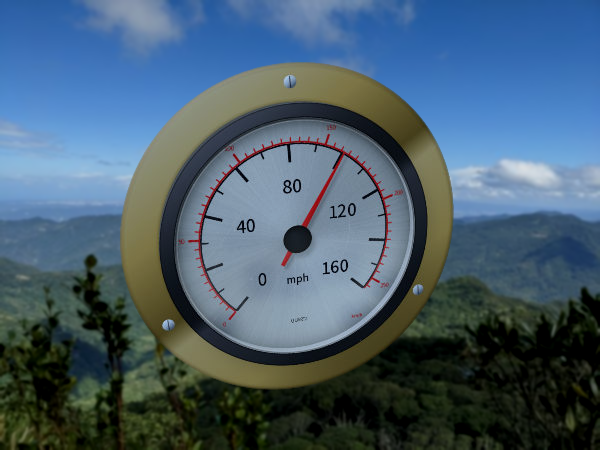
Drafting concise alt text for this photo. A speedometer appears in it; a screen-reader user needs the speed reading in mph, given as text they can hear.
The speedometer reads 100 mph
